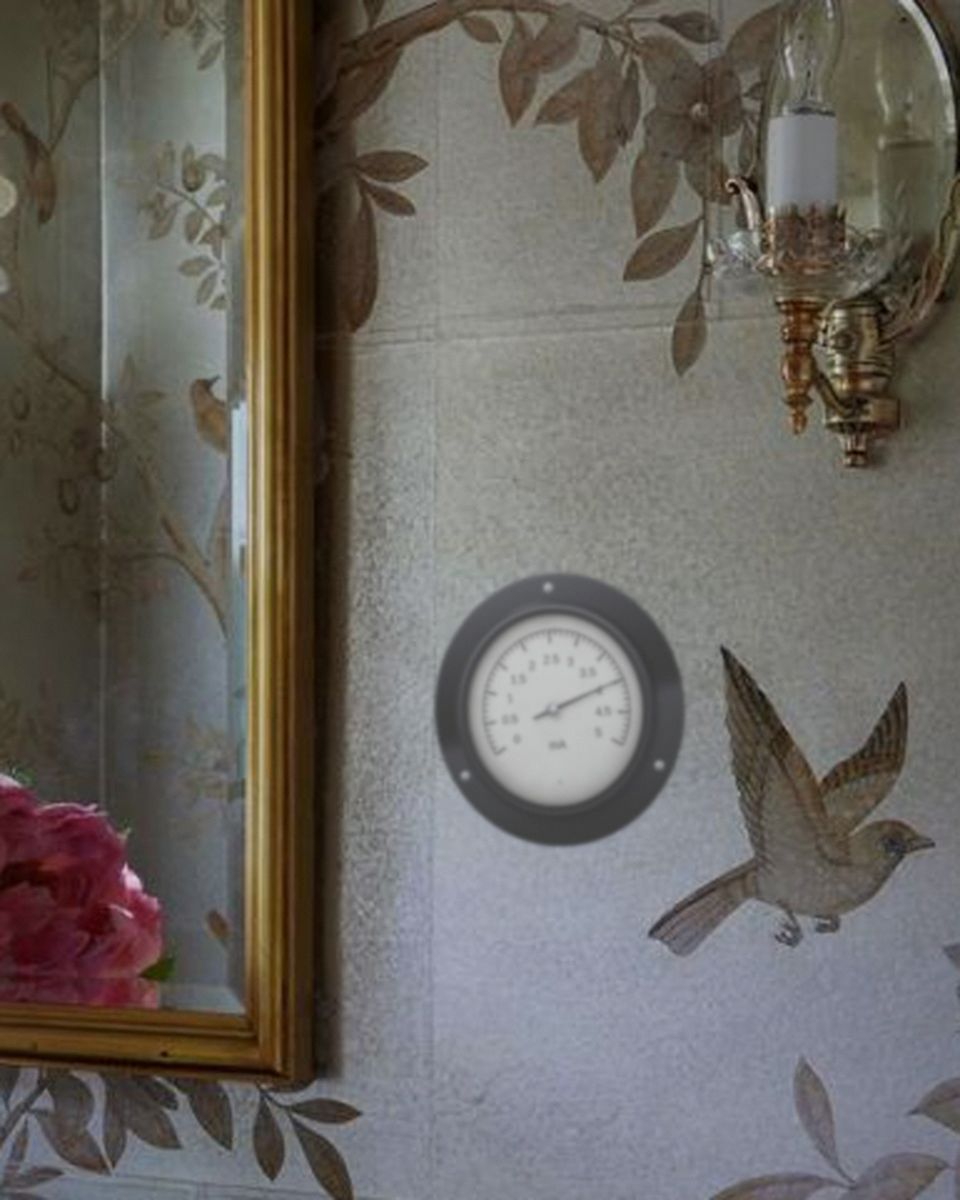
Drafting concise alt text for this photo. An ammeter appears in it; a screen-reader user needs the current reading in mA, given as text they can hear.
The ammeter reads 4 mA
